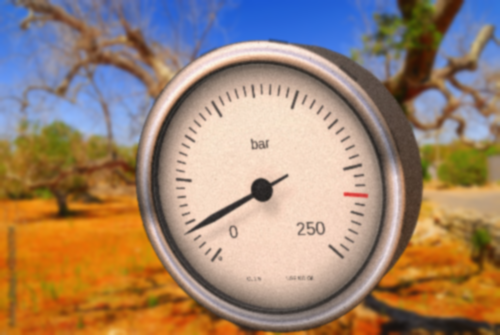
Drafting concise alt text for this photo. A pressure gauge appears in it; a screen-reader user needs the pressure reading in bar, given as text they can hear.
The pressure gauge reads 20 bar
